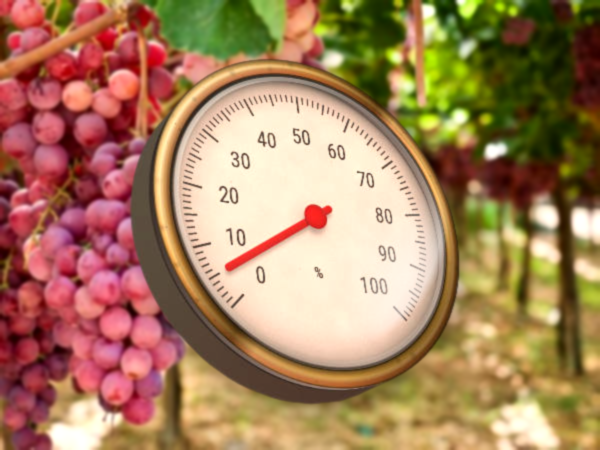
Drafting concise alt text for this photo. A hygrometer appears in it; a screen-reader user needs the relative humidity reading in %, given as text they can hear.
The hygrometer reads 5 %
